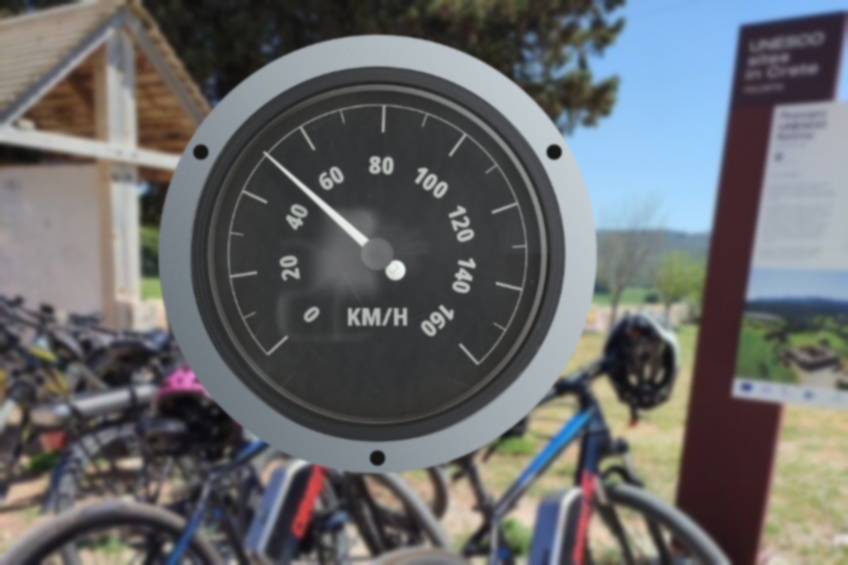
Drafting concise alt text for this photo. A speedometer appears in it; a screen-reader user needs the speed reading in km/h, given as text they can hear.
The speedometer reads 50 km/h
